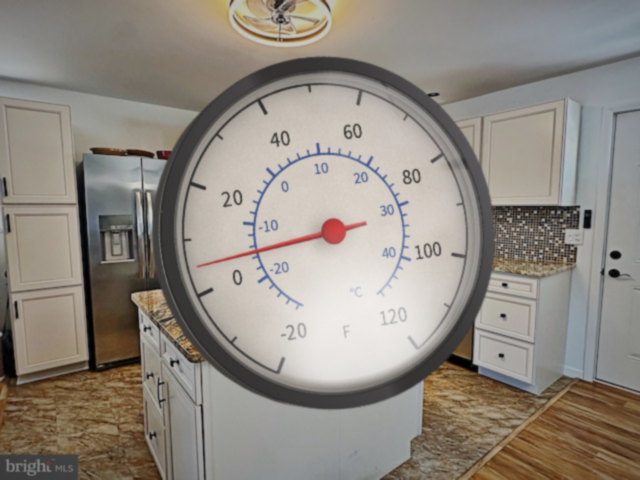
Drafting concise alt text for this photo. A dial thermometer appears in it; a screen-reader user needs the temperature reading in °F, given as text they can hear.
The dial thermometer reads 5 °F
